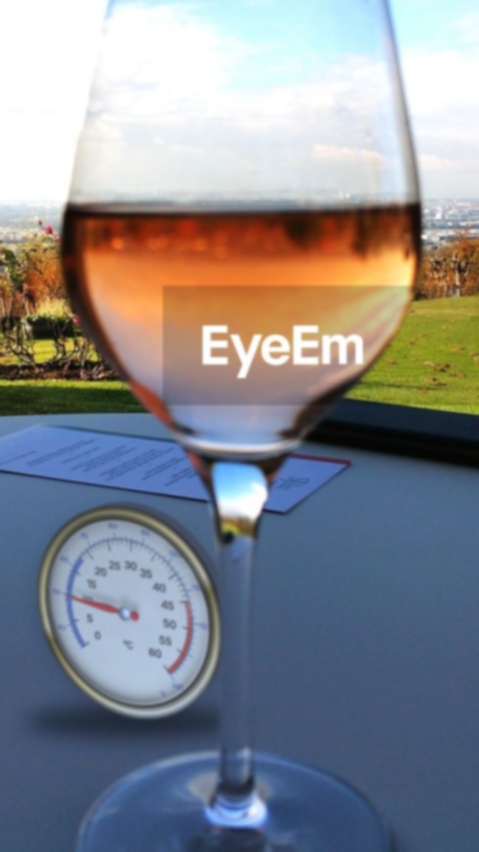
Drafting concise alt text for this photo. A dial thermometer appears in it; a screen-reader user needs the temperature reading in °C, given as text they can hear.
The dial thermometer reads 10 °C
